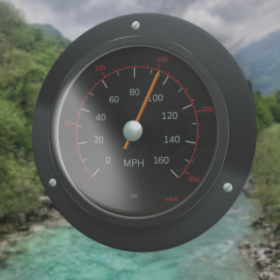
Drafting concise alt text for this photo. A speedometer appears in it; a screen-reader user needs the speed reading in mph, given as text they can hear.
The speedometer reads 95 mph
